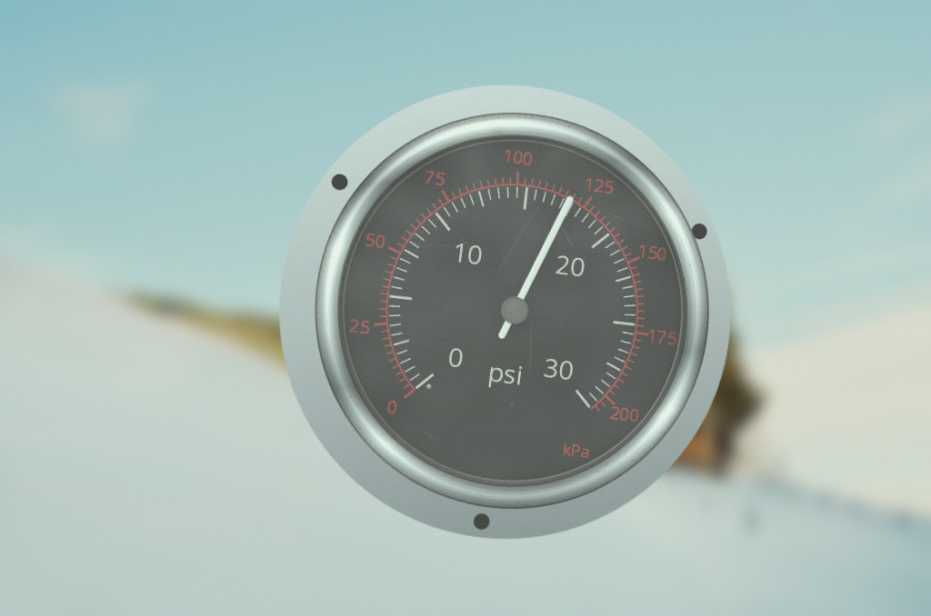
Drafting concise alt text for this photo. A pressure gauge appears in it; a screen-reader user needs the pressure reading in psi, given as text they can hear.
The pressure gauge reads 17.25 psi
